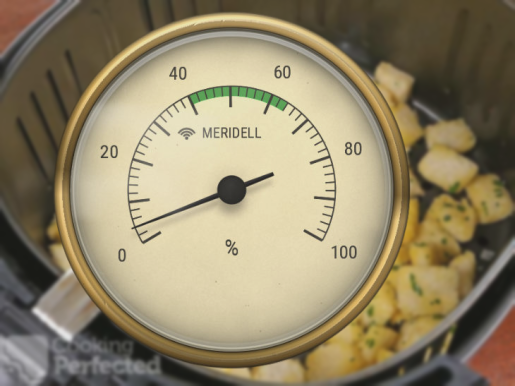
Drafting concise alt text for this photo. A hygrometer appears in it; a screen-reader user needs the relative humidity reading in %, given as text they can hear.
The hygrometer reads 4 %
